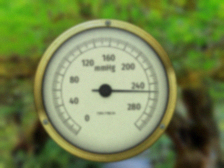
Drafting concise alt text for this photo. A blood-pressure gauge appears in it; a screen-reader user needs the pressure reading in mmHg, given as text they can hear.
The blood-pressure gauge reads 250 mmHg
